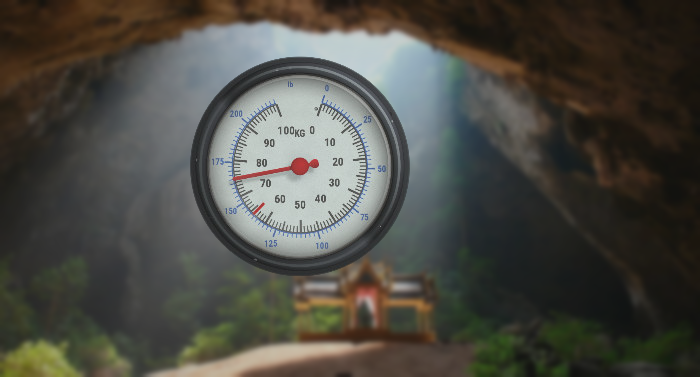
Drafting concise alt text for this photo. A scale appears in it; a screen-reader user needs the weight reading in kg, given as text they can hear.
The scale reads 75 kg
